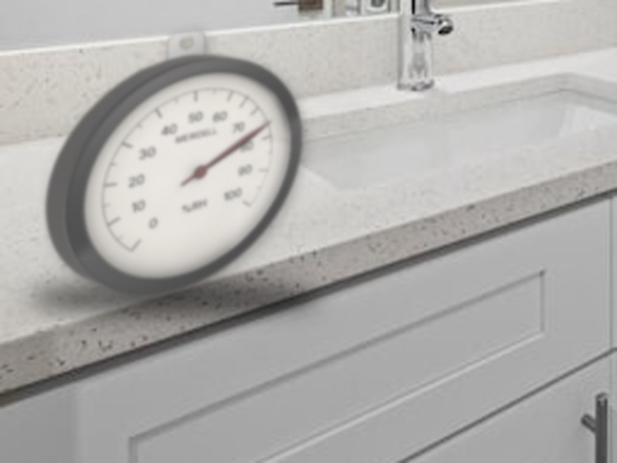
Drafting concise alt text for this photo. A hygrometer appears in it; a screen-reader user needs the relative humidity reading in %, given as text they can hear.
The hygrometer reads 75 %
